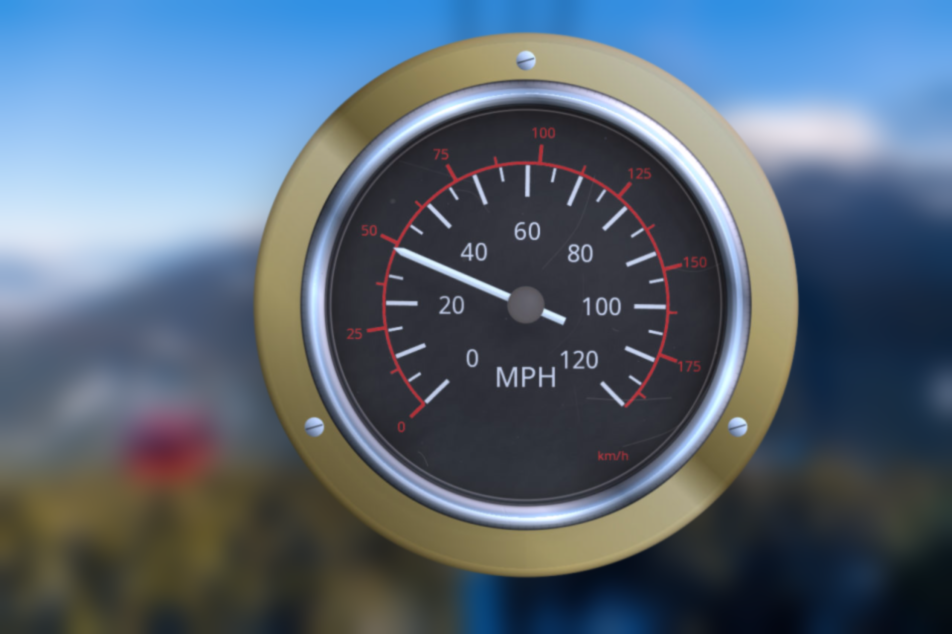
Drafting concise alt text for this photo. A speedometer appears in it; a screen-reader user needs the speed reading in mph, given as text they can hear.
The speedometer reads 30 mph
